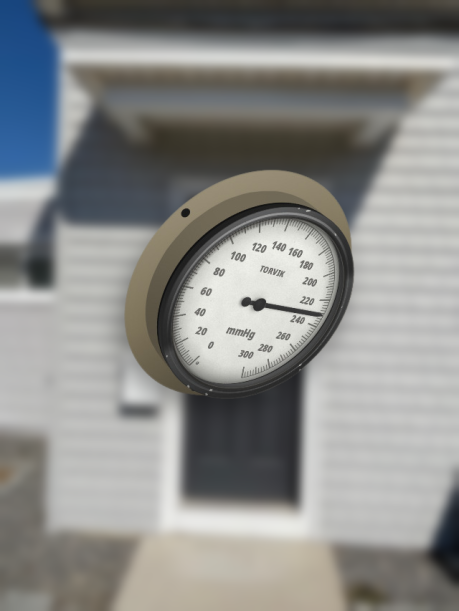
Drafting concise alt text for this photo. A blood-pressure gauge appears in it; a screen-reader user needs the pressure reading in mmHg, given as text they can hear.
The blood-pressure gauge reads 230 mmHg
